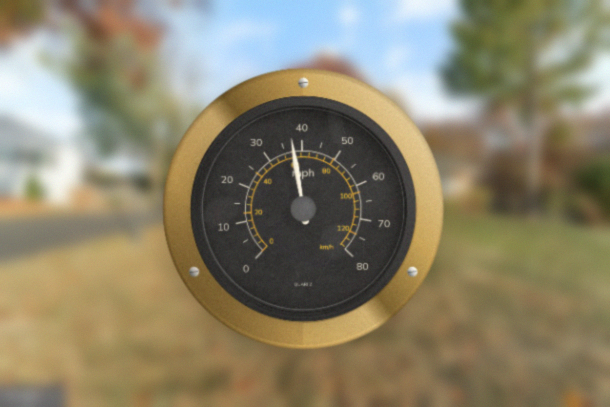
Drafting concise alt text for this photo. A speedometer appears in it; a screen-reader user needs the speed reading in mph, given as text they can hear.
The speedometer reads 37.5 mph
